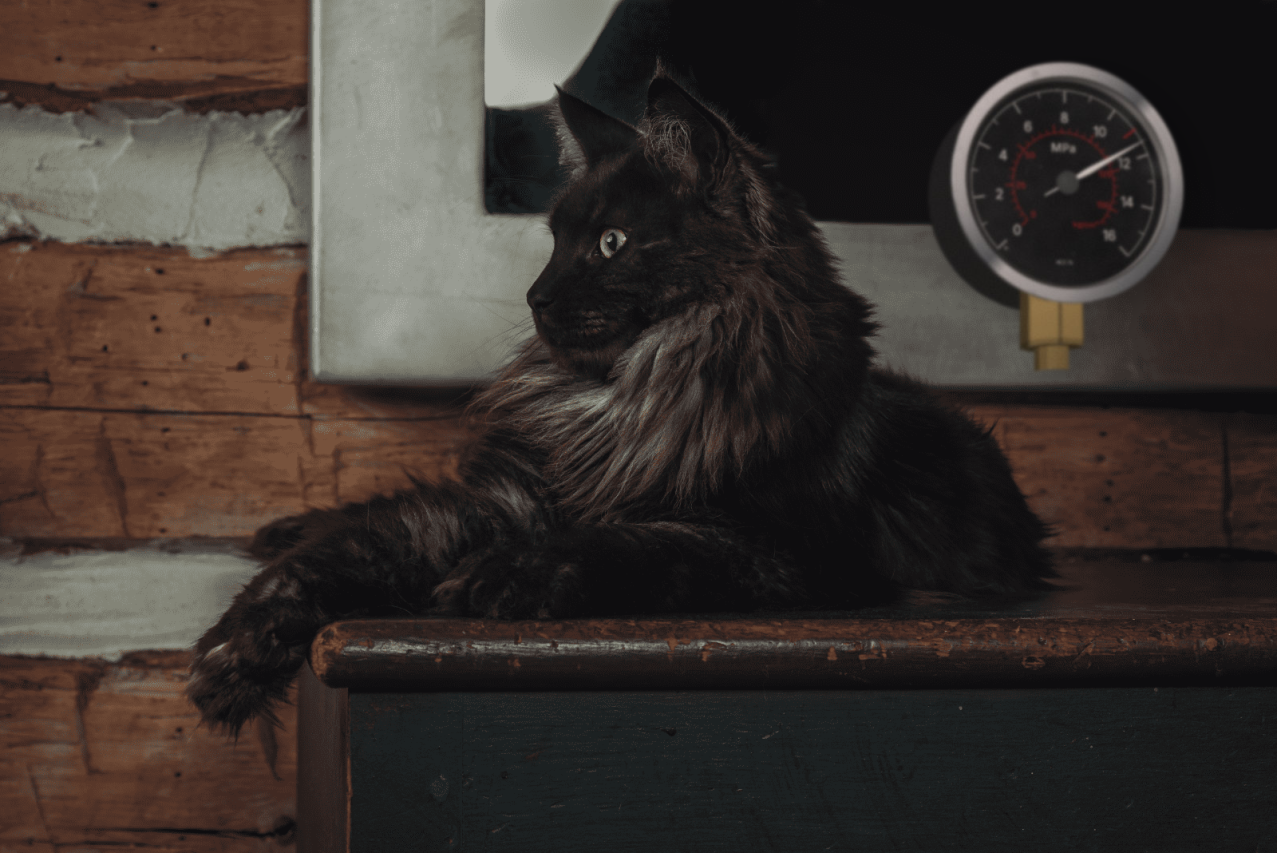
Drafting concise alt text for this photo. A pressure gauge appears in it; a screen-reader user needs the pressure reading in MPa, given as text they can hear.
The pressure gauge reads 11.5 MPa
